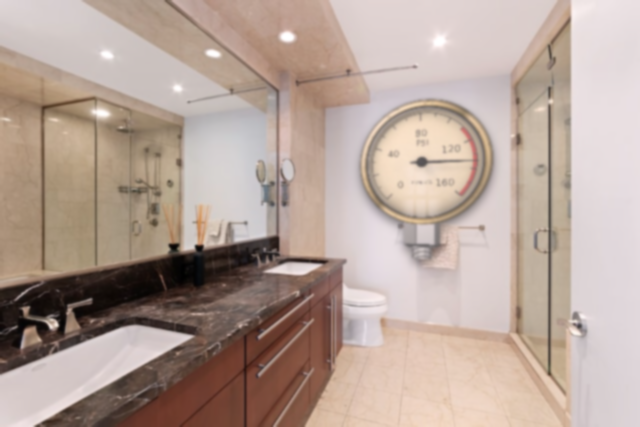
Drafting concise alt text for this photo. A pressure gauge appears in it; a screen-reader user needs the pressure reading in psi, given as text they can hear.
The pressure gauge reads 135 psi
